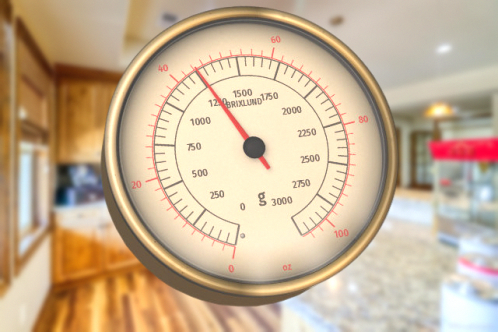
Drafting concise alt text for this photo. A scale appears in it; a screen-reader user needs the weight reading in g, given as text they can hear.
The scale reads 1250 g
